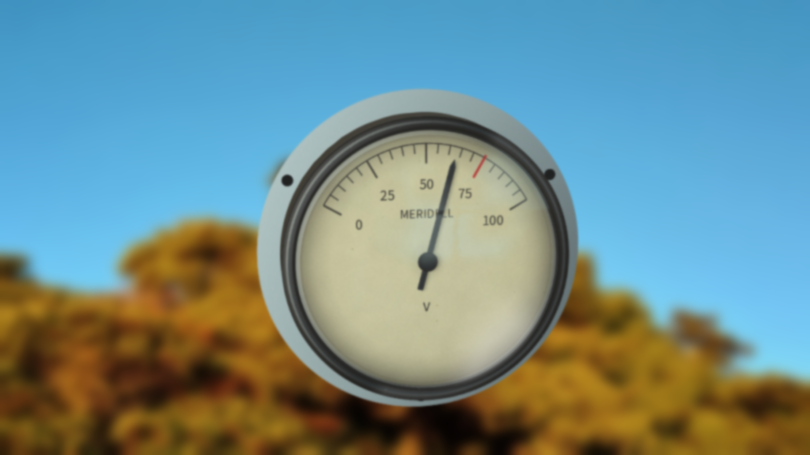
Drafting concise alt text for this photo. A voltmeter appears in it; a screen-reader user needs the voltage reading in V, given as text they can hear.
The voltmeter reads 62.5 V
